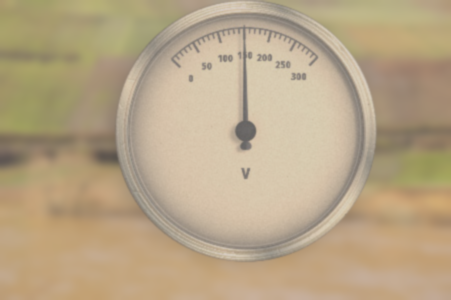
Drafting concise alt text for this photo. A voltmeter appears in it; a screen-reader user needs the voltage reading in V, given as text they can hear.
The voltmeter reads 150 V
